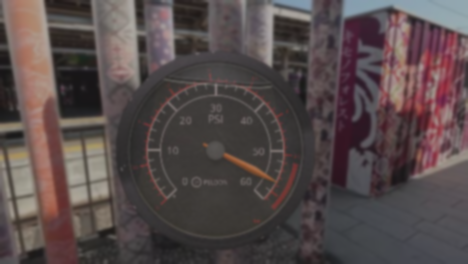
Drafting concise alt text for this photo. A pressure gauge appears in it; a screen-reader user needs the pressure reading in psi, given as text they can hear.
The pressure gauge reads 56 psi
